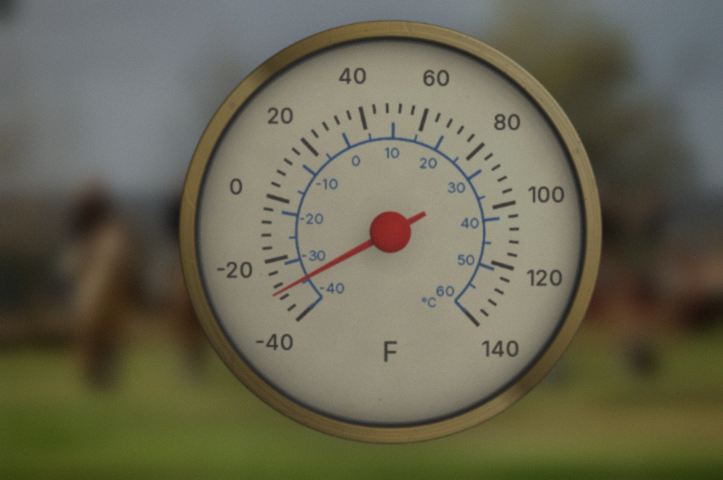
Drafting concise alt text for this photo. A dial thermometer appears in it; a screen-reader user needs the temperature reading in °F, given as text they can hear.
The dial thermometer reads -30 °F
